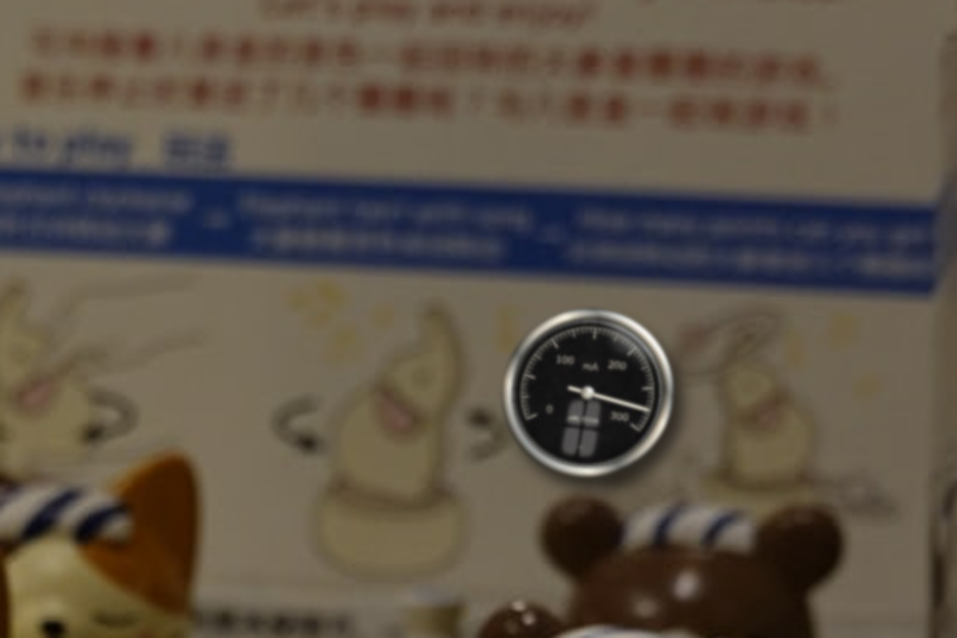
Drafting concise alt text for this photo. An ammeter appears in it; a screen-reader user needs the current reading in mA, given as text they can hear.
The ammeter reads 275 mA
